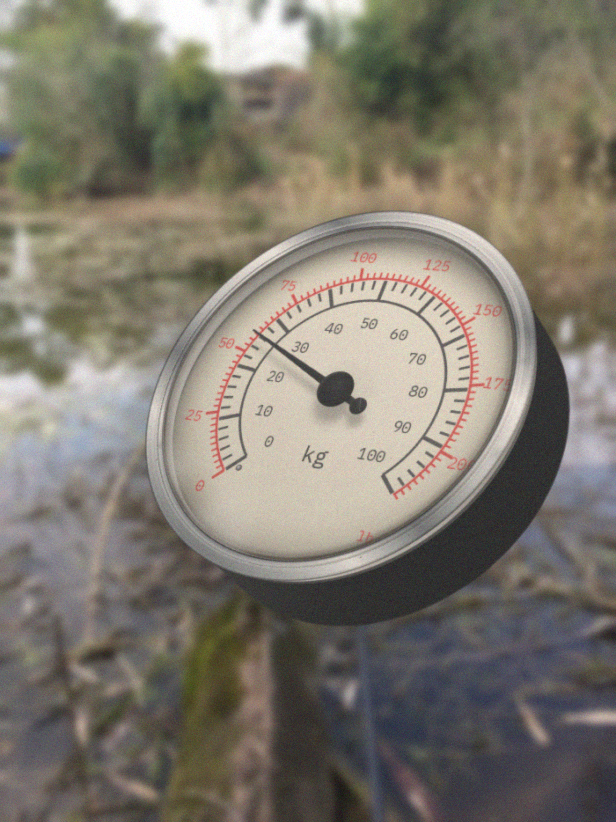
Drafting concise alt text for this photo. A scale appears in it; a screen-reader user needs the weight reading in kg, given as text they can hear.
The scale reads 26 kg
